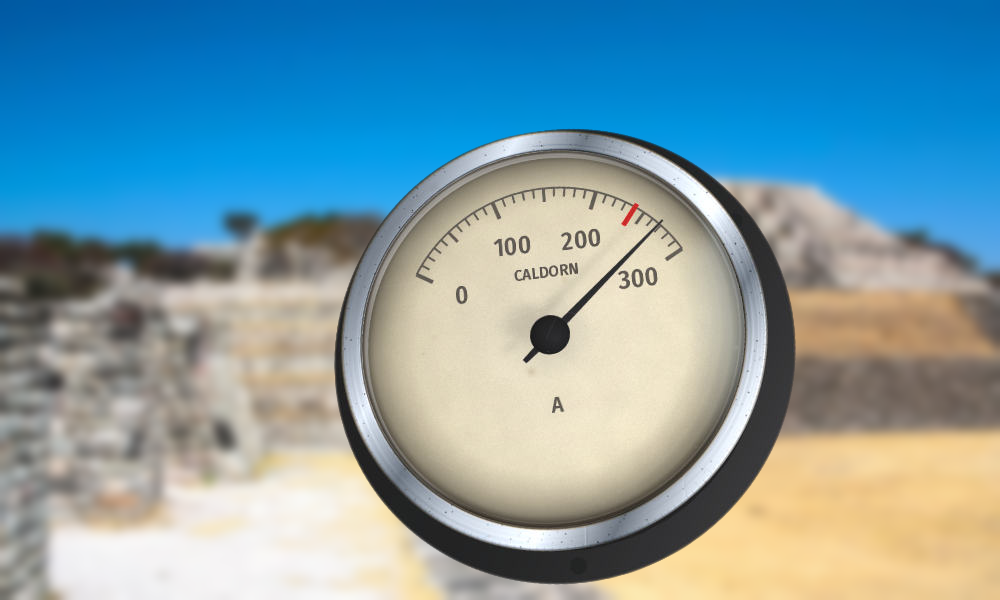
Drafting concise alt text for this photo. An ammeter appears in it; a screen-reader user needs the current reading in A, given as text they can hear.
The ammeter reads 270 A
